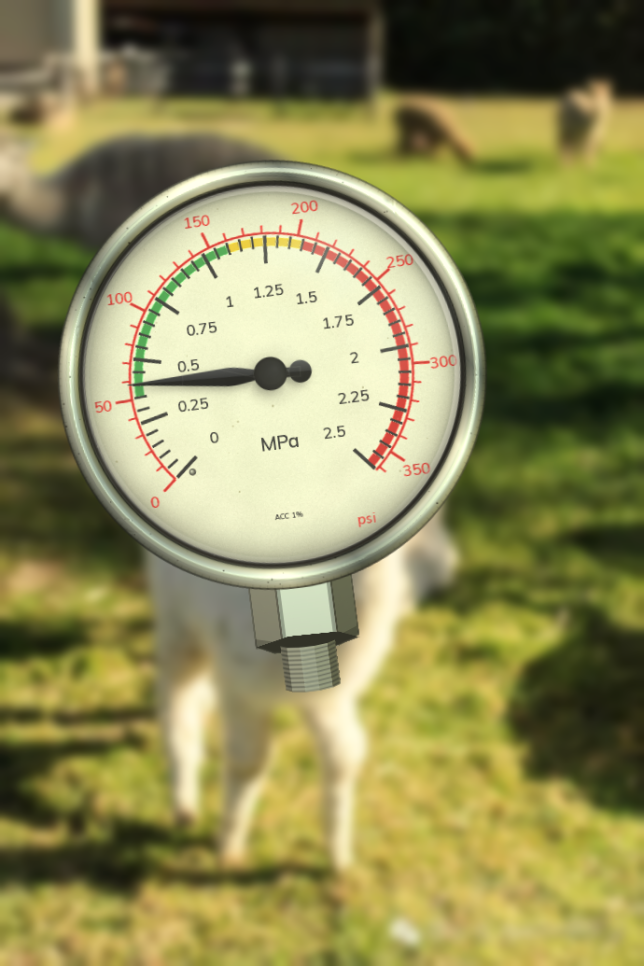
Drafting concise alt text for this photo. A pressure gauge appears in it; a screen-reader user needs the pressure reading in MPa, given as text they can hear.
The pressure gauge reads 0.4 MPa
